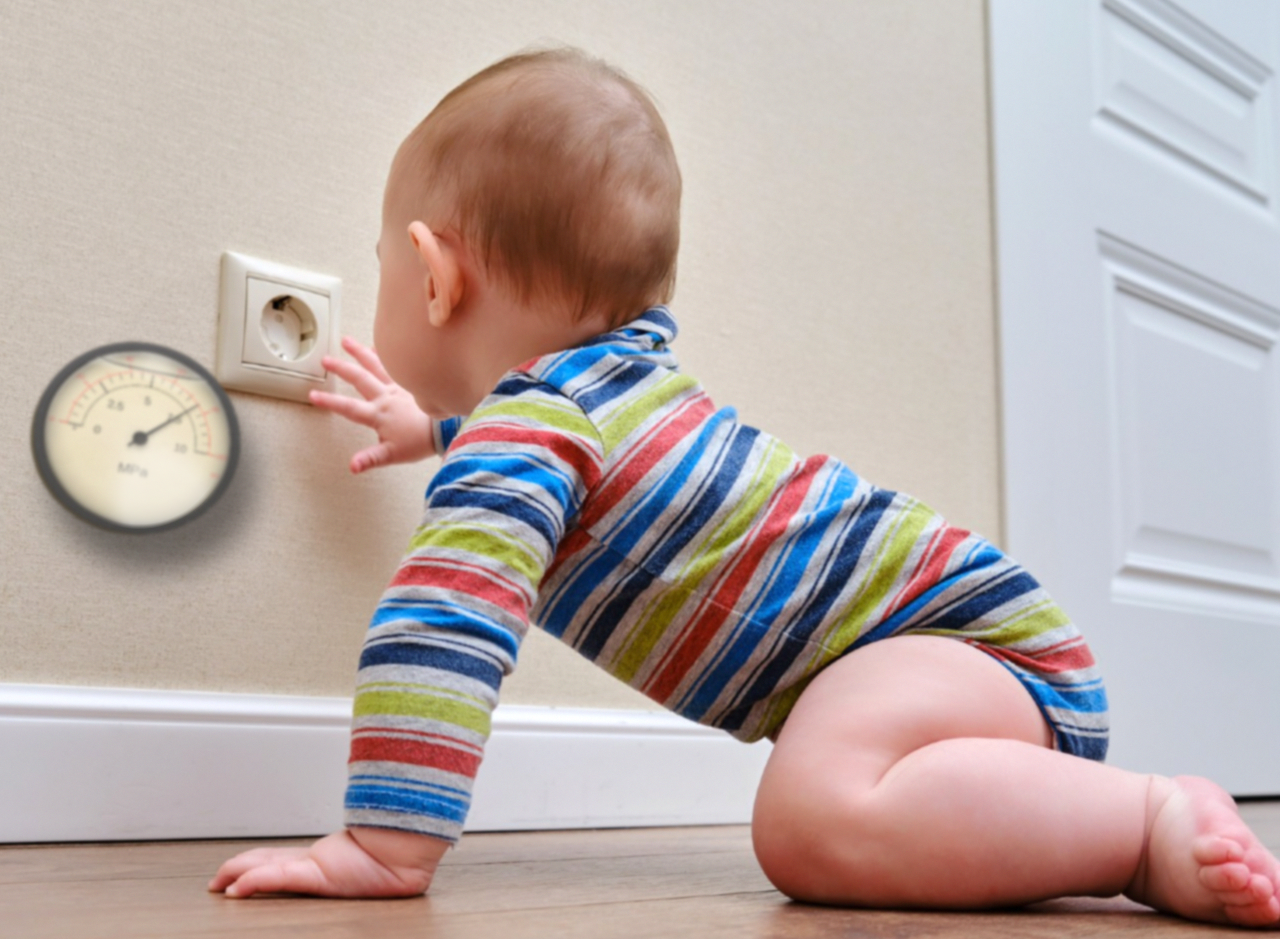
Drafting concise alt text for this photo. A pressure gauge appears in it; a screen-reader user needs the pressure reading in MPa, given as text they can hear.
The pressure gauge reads 7.5 MPa
